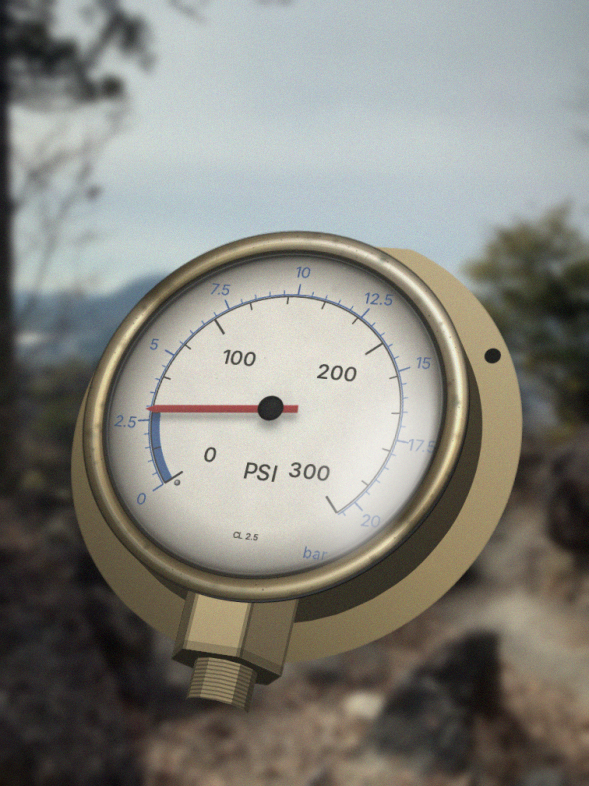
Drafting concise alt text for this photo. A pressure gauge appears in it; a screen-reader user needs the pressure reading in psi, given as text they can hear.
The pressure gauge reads 40 psi
